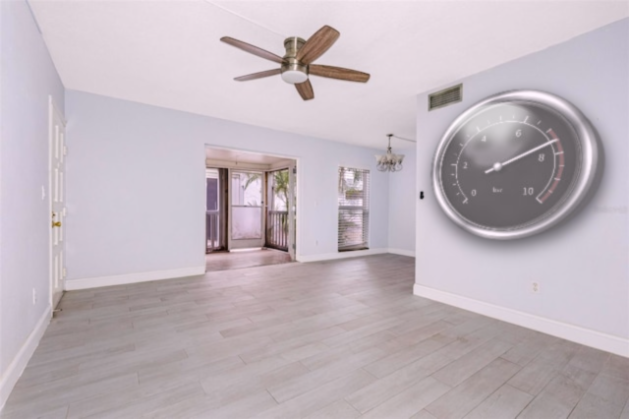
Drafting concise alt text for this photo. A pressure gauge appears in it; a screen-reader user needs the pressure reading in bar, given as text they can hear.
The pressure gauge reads 7.5 bar
